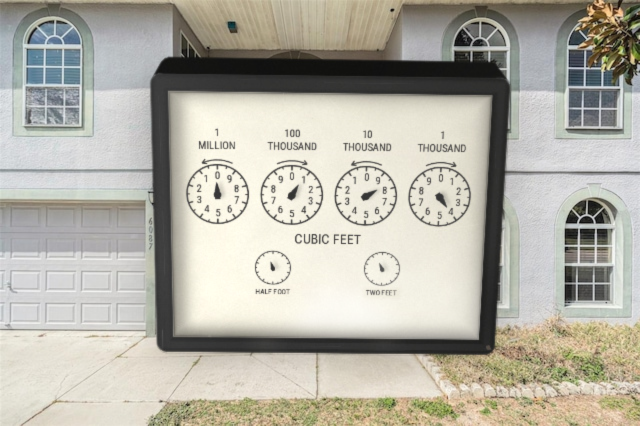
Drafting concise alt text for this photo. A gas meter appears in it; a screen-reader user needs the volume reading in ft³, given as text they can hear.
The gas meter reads 8400 ft³
